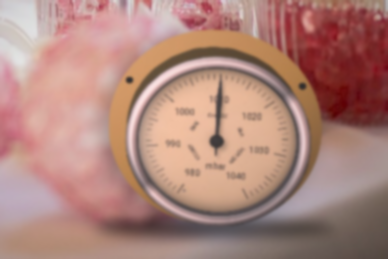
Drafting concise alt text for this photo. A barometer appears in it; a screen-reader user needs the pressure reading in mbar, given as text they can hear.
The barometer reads 1010 mbar
